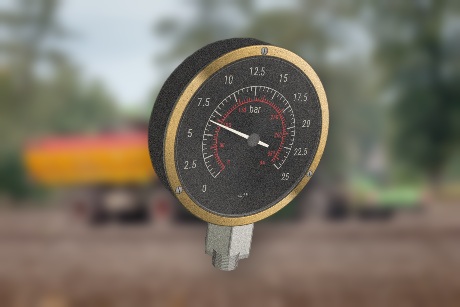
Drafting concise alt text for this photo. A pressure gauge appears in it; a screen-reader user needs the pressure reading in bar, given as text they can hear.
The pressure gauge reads 6.5 bar
